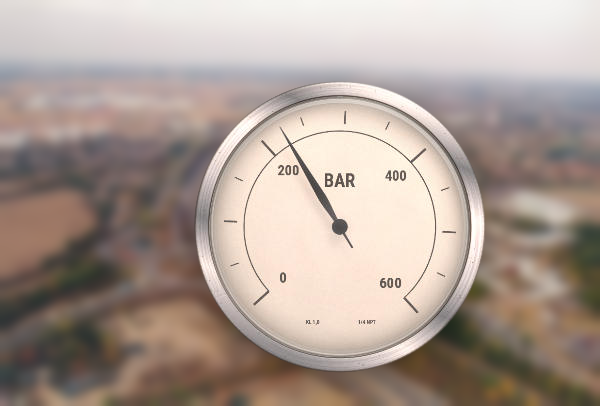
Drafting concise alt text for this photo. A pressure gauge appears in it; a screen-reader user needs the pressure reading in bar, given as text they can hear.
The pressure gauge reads 225 bar
